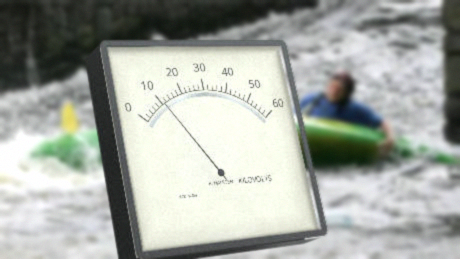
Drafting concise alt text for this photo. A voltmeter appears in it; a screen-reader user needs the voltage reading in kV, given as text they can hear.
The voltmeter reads 10 kV
